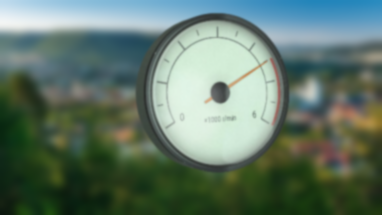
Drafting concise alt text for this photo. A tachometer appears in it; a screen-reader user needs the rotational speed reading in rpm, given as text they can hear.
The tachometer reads 4500 rpm
